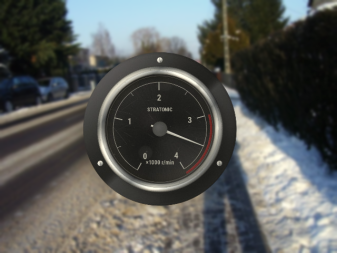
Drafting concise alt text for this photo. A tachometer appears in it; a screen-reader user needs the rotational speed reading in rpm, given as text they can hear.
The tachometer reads 3500 rpm
